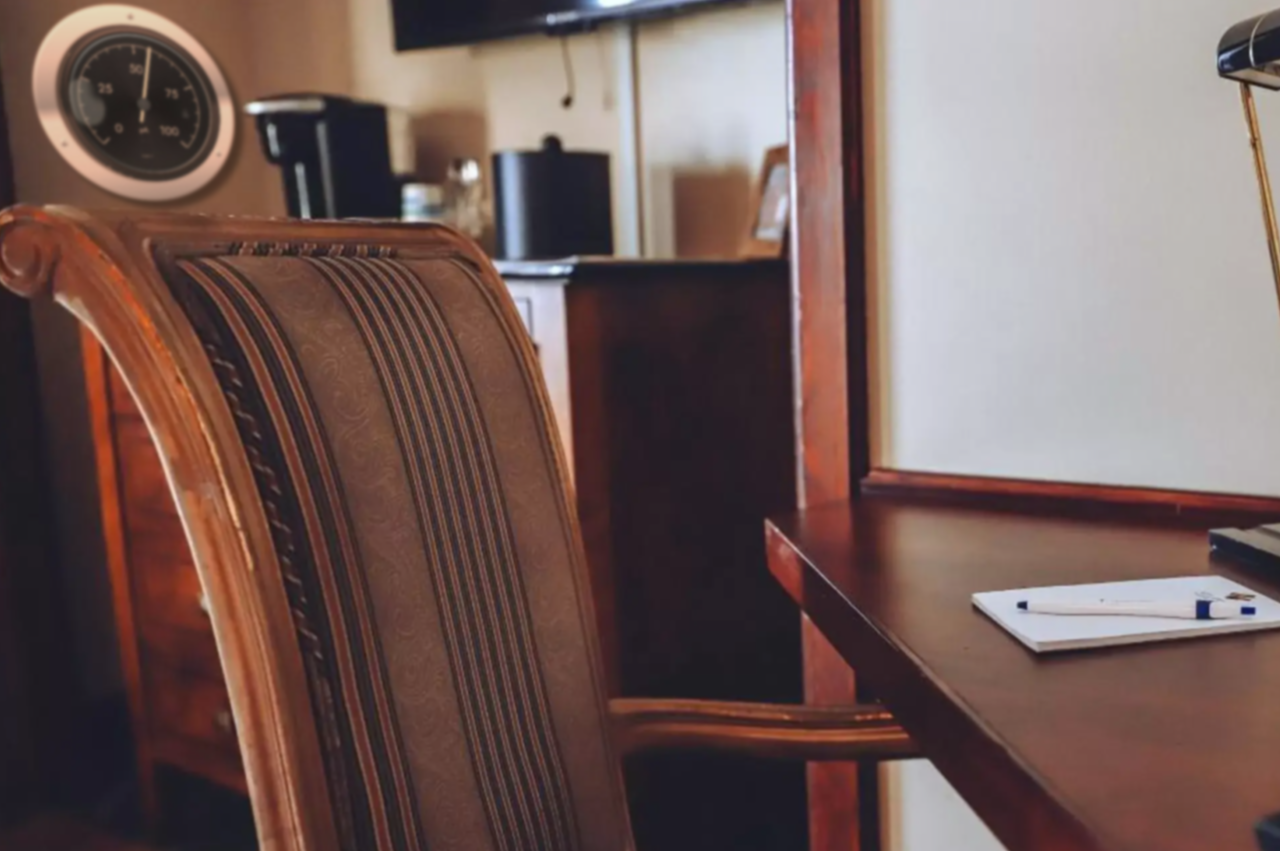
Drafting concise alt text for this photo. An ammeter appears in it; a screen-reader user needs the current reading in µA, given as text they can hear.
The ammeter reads 55 µA
